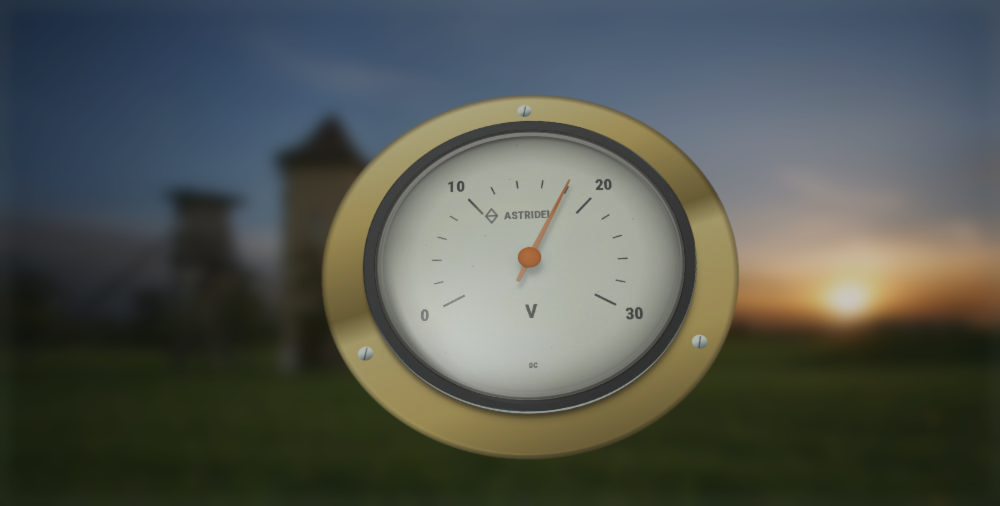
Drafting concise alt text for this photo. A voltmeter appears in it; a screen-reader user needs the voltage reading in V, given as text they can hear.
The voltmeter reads 18 V
